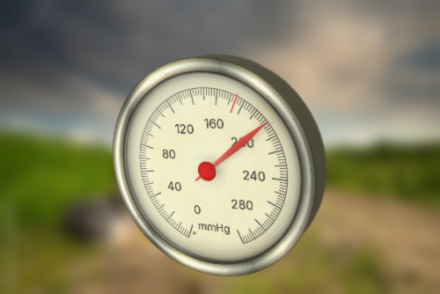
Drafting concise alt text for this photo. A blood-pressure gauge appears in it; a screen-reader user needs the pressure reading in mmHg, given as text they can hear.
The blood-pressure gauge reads 200 mmHg
